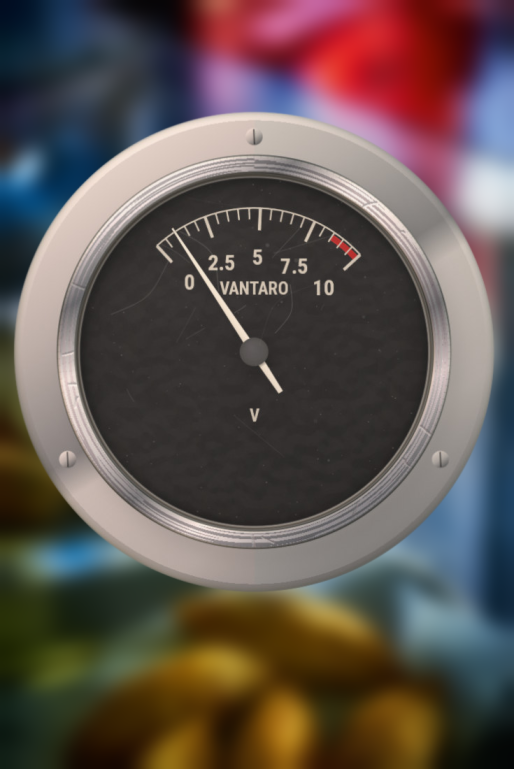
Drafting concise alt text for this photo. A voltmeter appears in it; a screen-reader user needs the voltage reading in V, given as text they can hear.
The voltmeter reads 1 V
